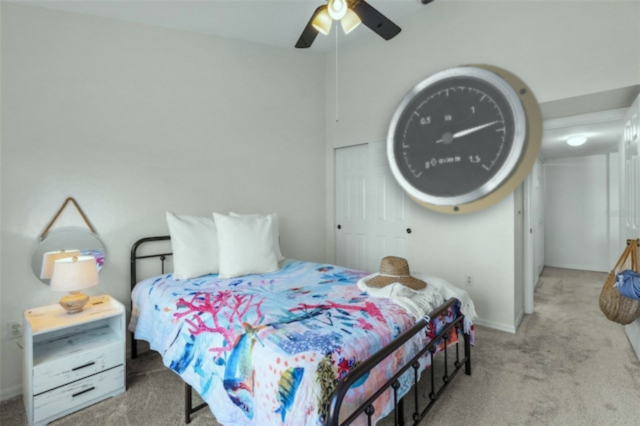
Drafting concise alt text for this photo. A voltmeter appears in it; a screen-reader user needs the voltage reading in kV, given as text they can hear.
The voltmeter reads 1.2 kV
